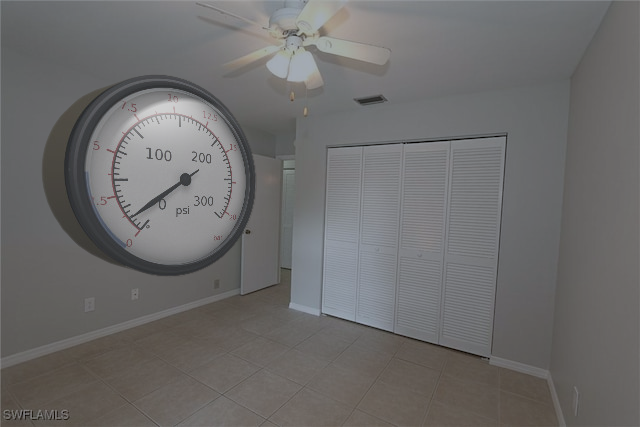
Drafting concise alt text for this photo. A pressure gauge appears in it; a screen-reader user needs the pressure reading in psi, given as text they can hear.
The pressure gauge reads 15 psi
